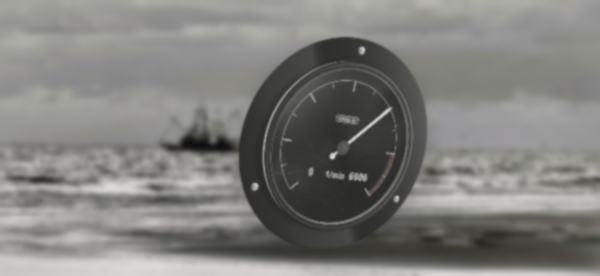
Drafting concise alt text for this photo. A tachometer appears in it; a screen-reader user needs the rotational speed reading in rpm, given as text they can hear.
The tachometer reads 4000 rpm
